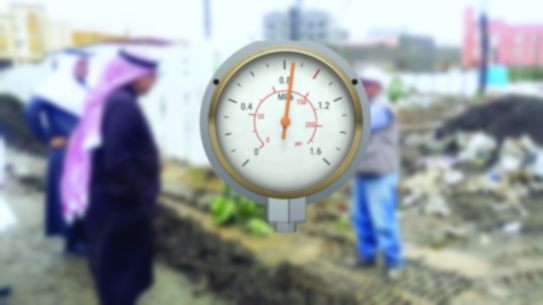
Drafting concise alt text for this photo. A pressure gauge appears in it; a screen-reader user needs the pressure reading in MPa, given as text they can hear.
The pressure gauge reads 0.85 MPa
